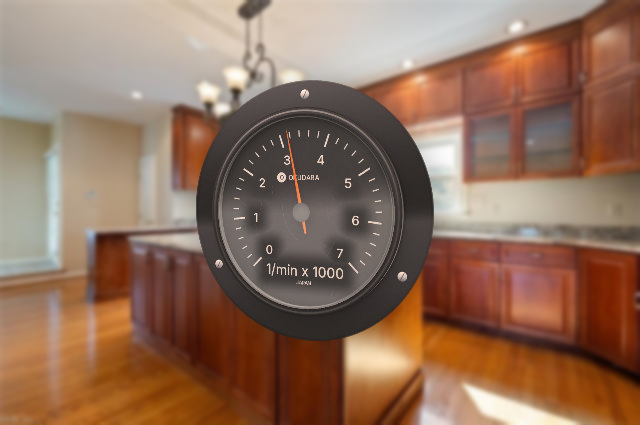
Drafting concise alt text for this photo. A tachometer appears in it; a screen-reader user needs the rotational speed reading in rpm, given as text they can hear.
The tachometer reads 3200 rpm
